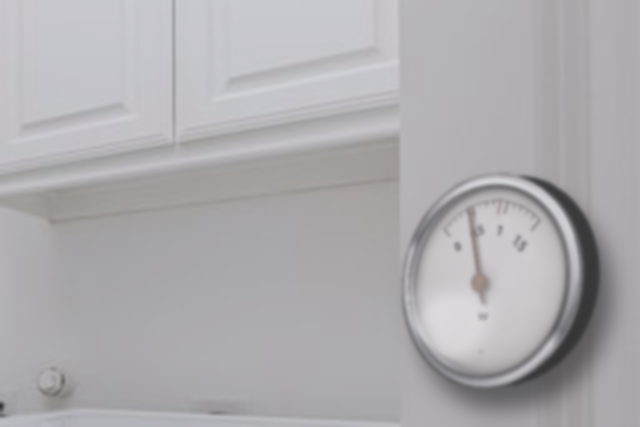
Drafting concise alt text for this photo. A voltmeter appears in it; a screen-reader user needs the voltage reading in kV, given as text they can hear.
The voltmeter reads 0.5 kV
